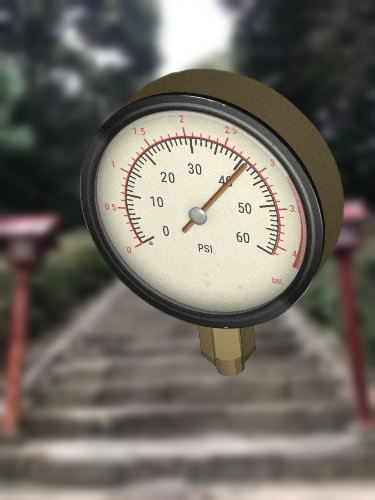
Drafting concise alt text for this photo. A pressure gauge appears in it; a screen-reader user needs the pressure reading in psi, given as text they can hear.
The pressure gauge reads 41 psi
